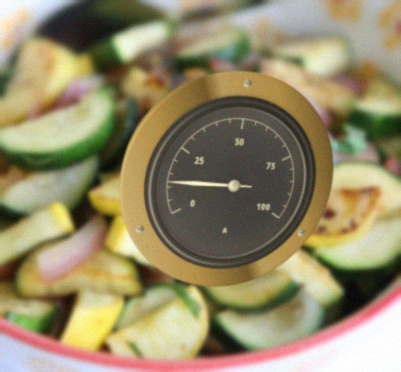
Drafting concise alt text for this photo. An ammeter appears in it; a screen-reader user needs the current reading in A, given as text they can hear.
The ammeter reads 12.5 A
